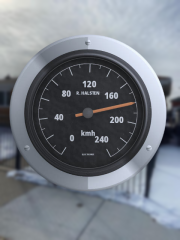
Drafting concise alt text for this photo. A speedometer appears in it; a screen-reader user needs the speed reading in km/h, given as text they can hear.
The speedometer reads 180 km/h
